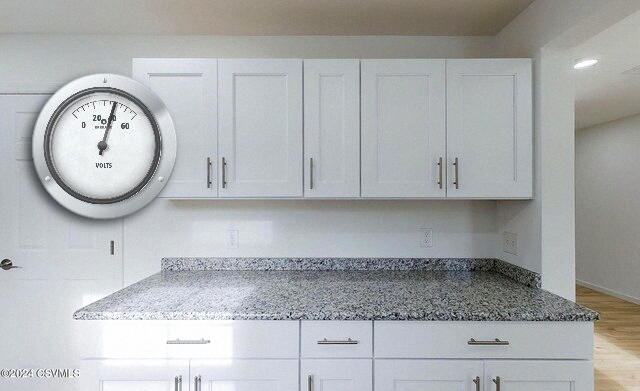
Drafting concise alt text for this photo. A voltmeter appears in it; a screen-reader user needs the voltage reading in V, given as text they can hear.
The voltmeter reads 40 V
